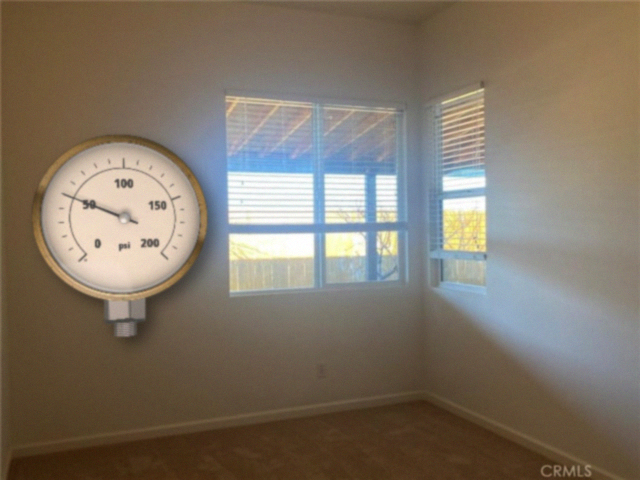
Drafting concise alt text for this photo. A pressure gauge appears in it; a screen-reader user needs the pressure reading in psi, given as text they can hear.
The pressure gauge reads 50 psi
